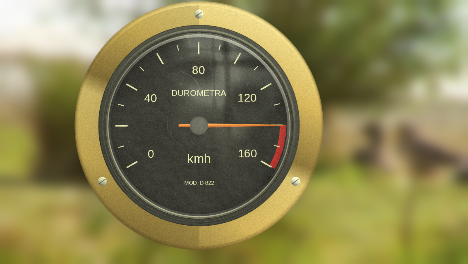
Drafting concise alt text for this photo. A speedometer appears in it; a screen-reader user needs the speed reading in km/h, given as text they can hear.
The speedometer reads 140 km/h
